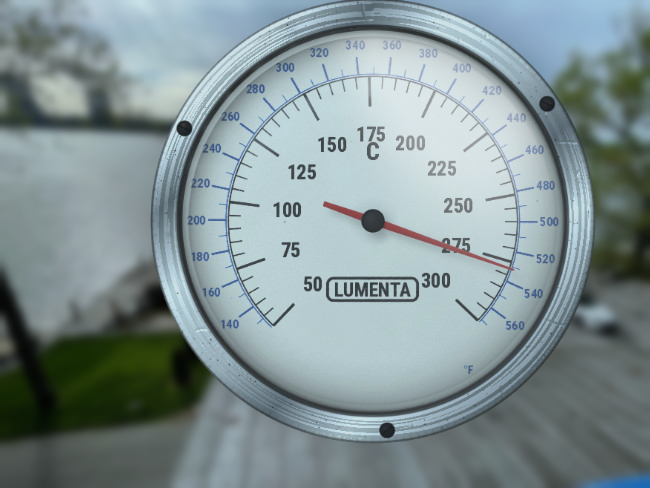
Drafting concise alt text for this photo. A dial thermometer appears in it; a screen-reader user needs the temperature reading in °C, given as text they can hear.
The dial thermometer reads 277.5 °C
